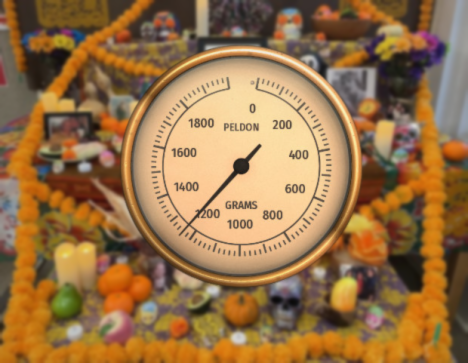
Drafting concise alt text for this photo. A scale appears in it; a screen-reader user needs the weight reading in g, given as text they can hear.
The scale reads 1240 g
